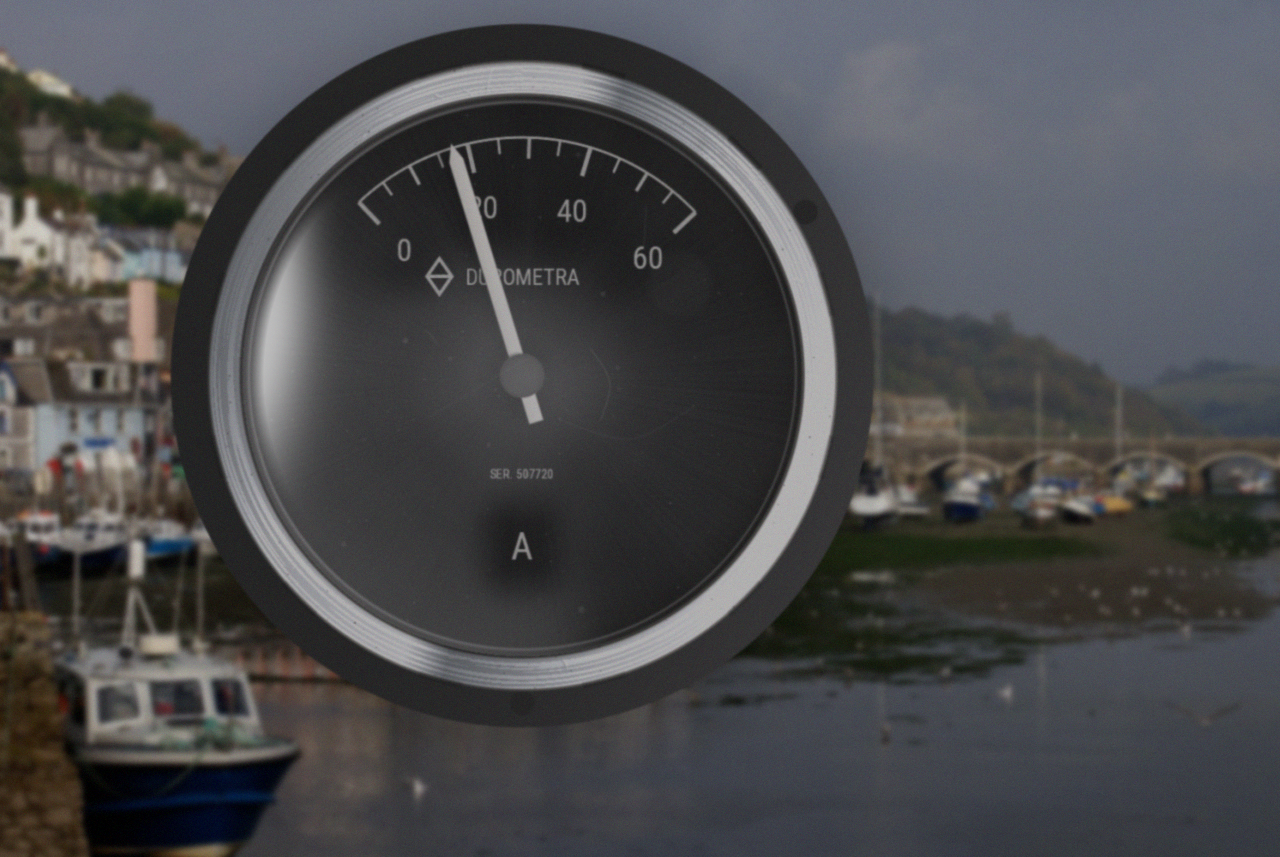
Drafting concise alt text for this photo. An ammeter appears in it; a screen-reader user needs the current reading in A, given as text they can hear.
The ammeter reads 17.5 A
